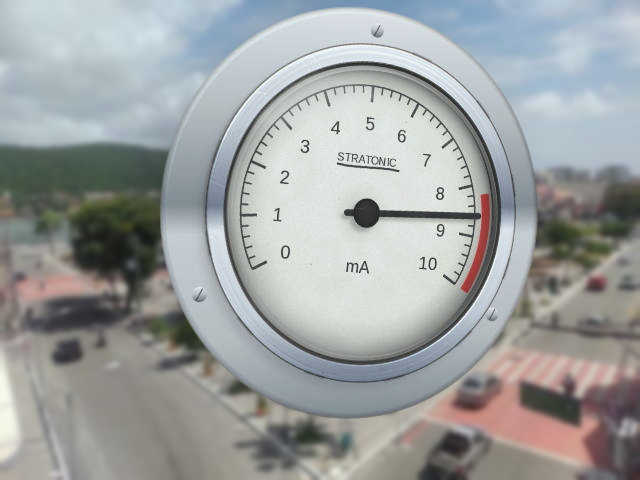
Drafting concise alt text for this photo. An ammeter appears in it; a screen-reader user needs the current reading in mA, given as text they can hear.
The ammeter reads 8.6 mA
